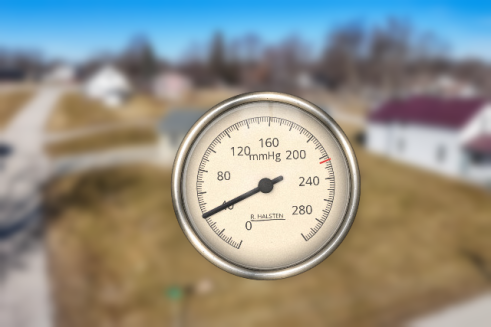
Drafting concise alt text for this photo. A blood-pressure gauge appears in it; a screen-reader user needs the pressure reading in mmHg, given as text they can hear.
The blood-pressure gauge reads 40 mmHg
